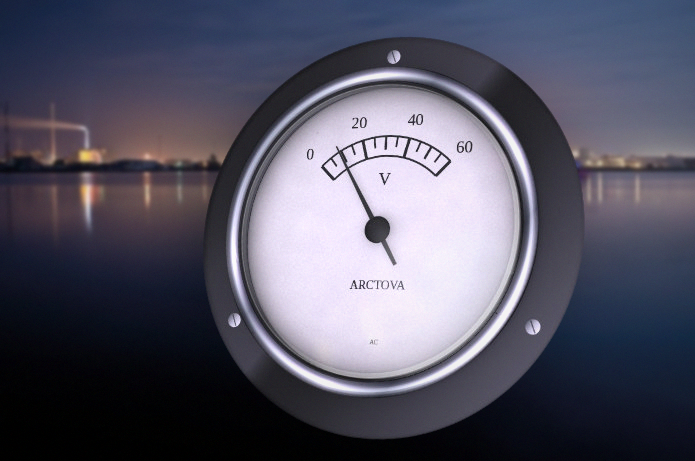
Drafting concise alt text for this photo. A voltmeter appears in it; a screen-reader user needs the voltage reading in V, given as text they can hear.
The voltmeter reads 10 V
